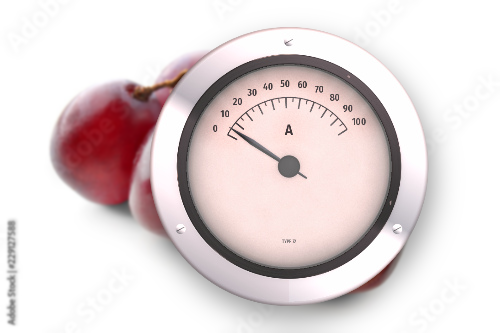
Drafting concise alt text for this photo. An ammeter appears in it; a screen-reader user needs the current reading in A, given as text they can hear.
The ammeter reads 5 A
